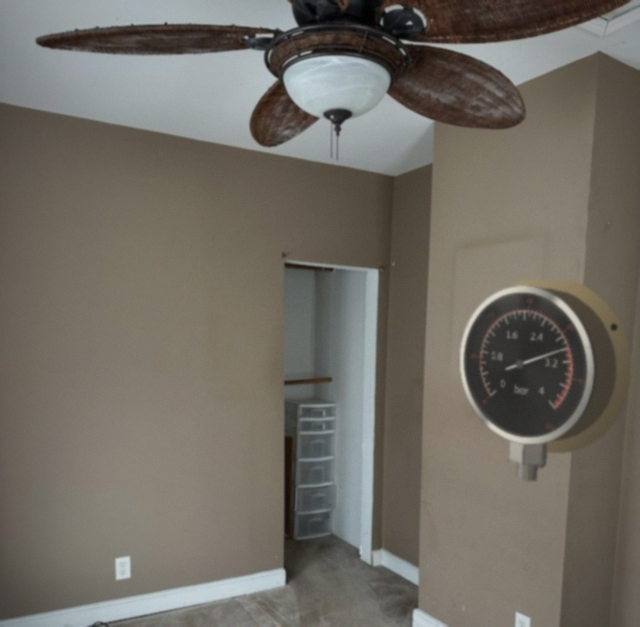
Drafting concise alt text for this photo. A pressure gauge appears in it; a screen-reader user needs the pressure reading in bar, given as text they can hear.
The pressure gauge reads 3 bar
